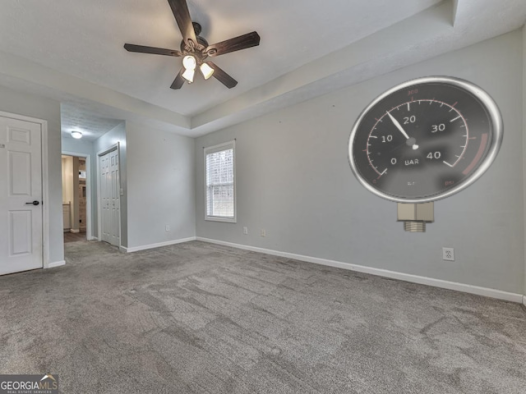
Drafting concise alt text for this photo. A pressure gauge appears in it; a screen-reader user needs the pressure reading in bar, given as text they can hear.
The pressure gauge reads 16 bar
